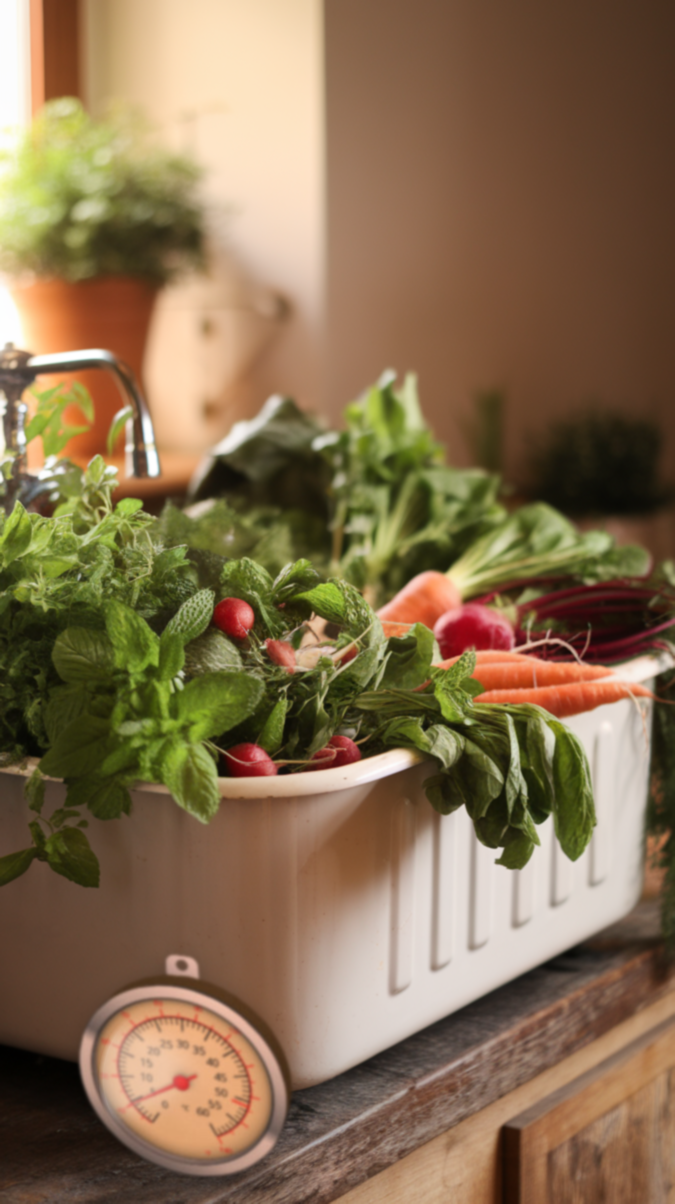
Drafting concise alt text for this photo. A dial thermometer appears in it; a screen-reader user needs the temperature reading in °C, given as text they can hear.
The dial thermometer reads 5 °C
